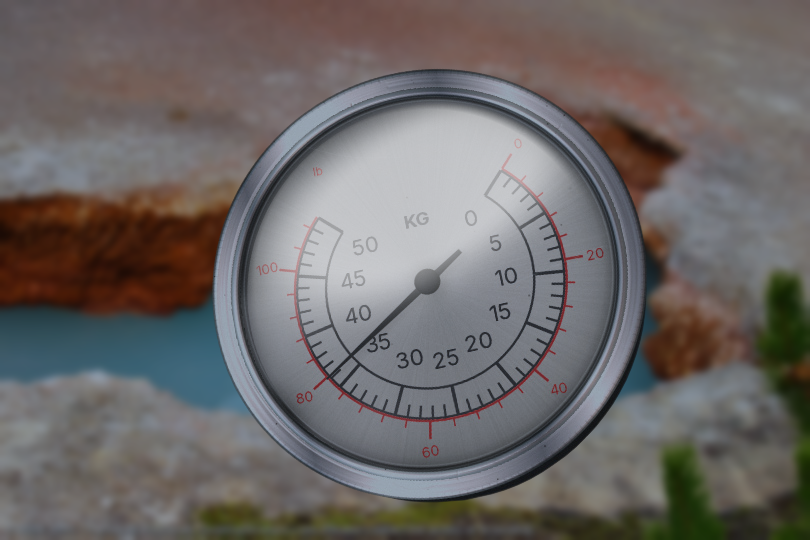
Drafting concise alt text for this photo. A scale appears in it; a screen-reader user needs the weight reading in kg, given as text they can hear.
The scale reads 36 kg
